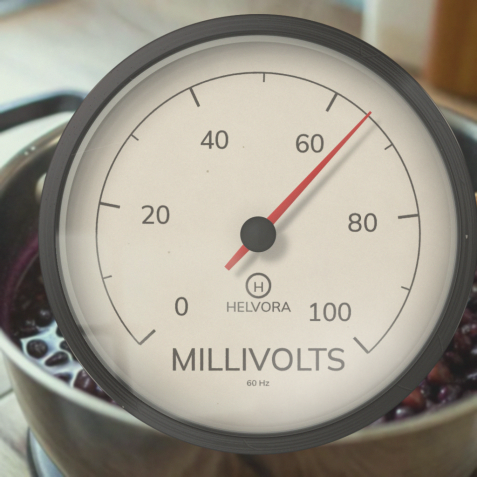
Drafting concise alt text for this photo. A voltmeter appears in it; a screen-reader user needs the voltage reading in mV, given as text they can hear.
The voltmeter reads 65 mV
